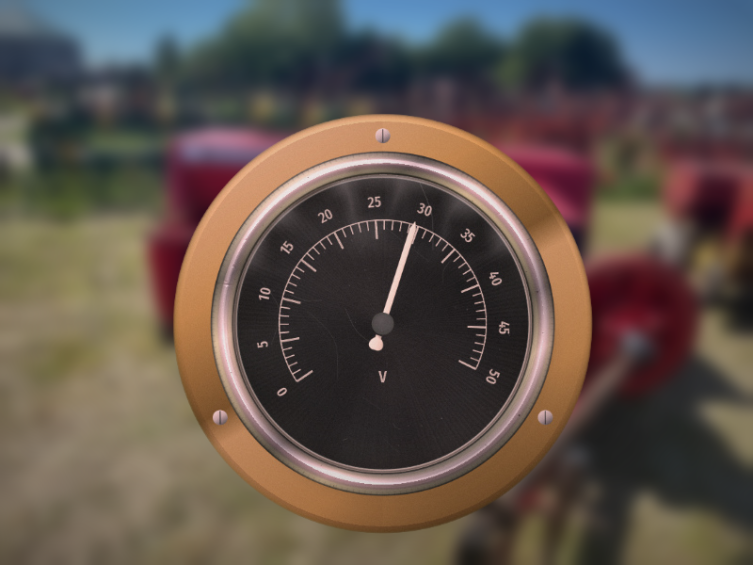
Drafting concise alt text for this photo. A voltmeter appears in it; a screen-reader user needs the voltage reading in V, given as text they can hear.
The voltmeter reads 29.5 V
